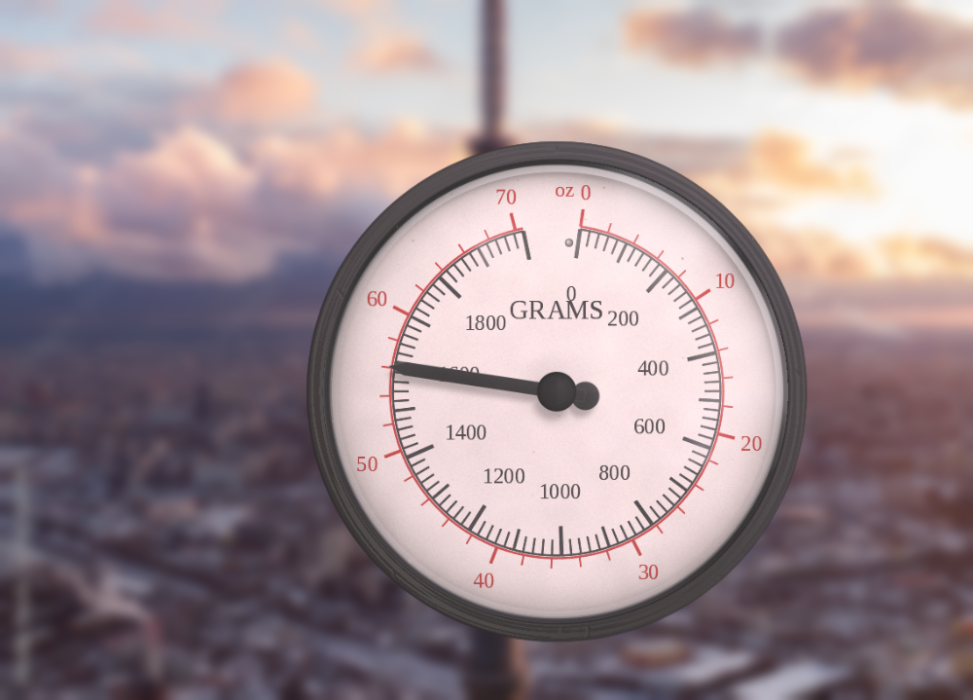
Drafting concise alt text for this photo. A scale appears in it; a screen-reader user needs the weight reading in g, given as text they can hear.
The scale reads 1590 g
